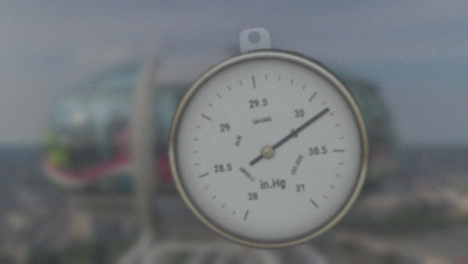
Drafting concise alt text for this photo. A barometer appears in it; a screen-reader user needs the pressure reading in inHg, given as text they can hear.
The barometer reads 30.15 inHg
